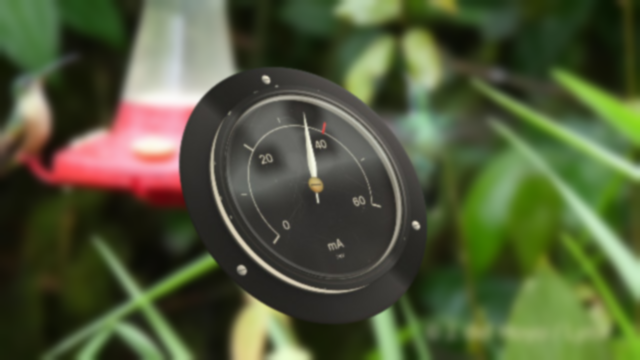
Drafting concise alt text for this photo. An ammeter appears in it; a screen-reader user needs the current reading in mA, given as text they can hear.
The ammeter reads 35 mA
